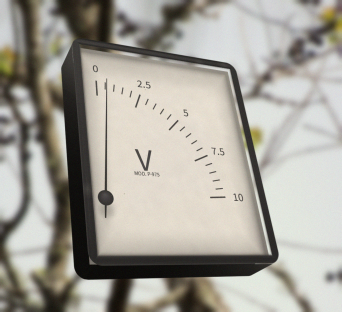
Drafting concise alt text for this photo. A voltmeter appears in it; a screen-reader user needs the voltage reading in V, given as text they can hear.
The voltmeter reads 0.5 V
